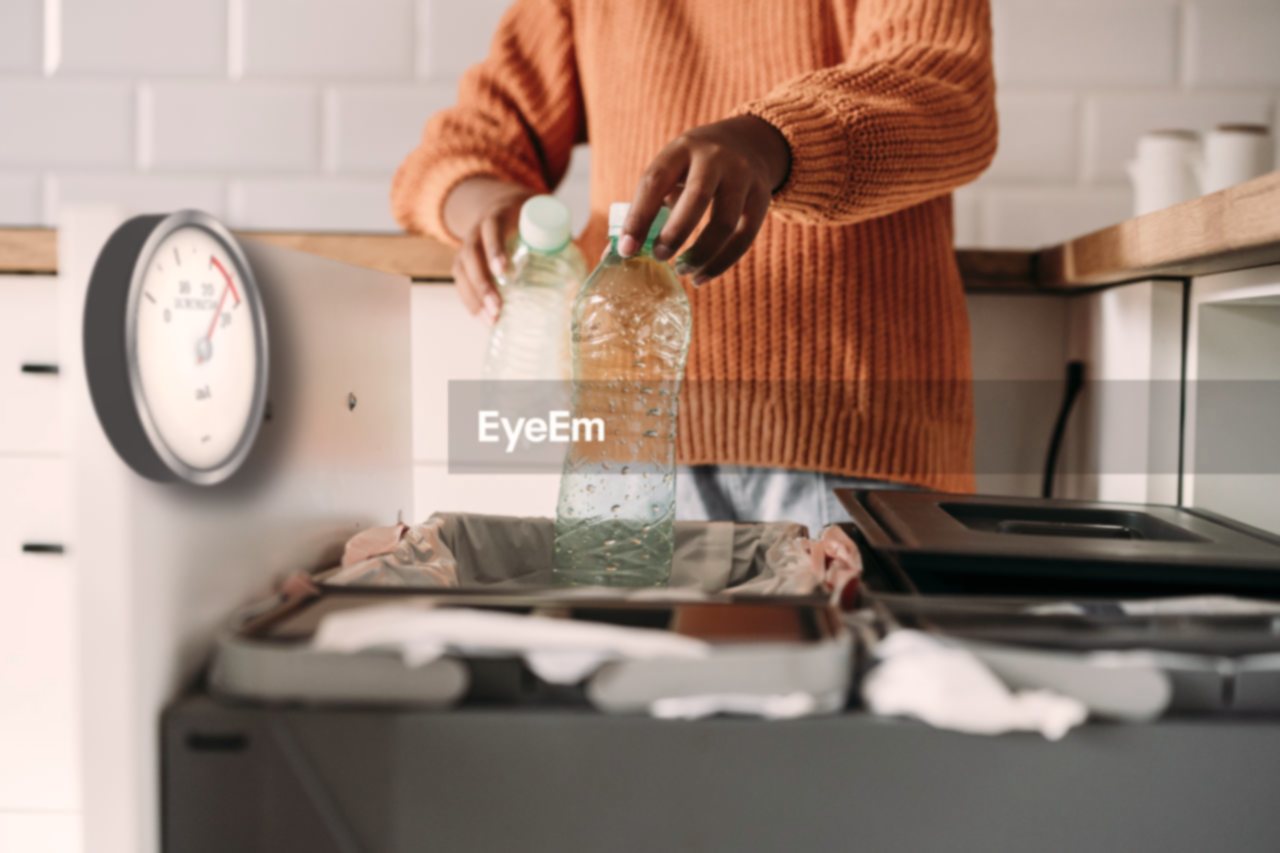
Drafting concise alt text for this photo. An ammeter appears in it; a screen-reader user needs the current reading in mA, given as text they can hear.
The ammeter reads 25 mA
